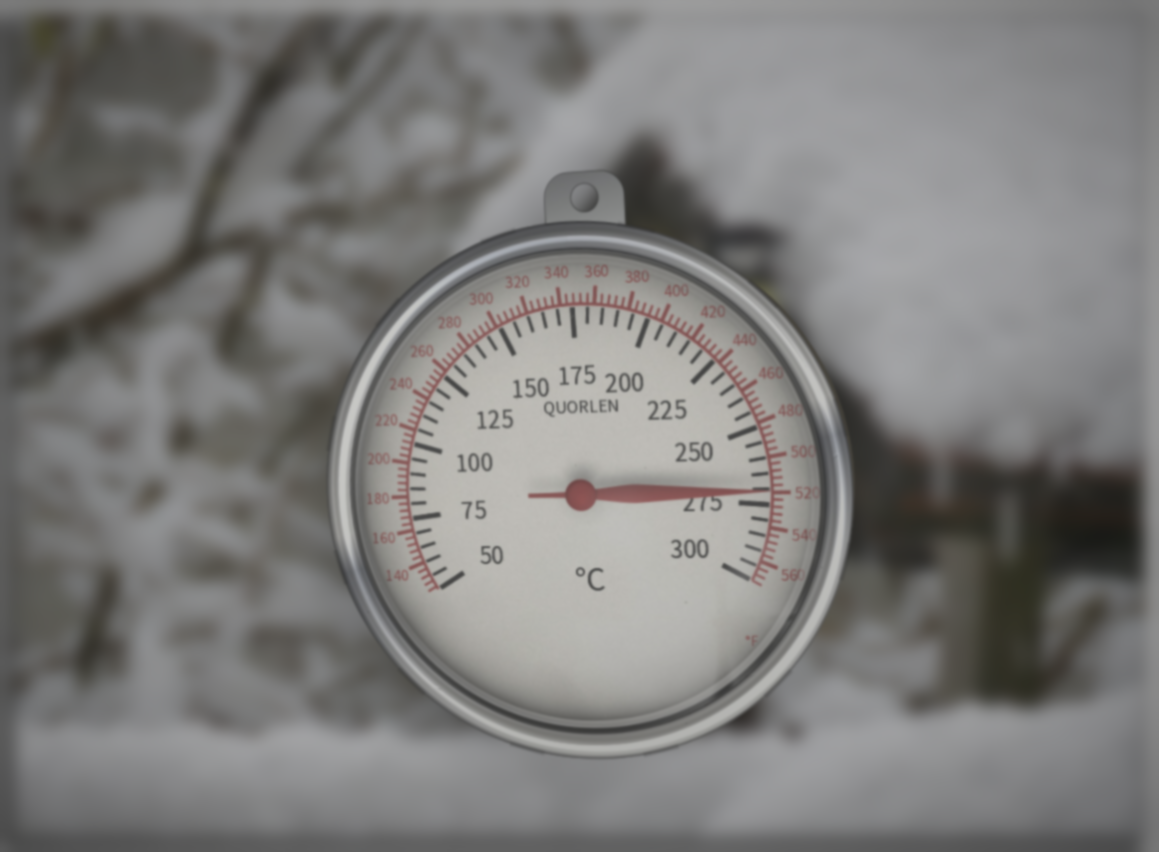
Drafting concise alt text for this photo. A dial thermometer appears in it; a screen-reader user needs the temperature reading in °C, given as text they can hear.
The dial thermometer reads 270 °C
